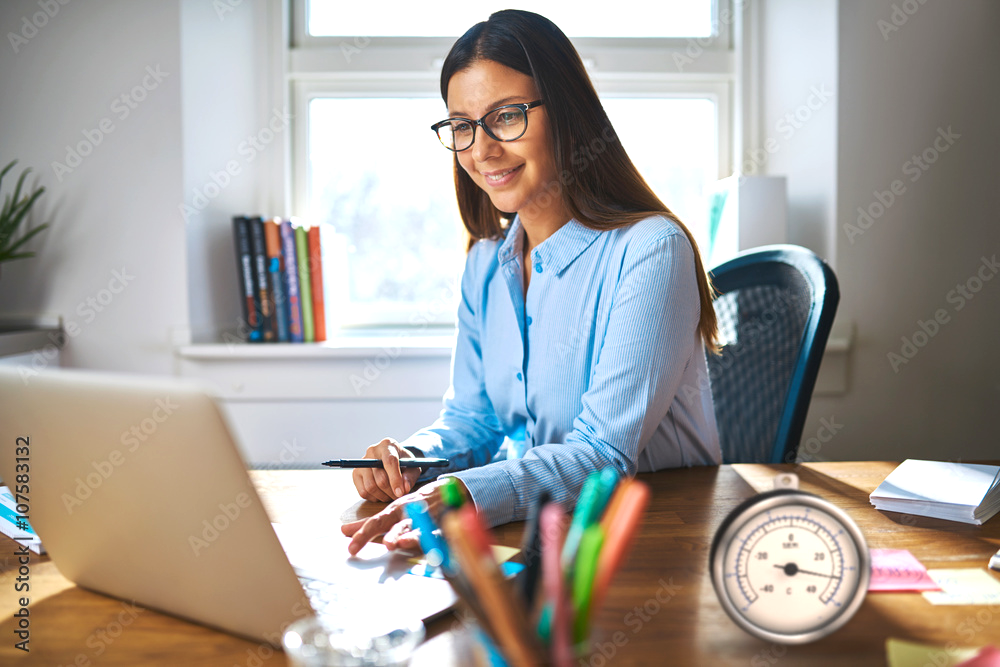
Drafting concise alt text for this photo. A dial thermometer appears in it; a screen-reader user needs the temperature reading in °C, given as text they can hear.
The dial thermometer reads 30 °C
